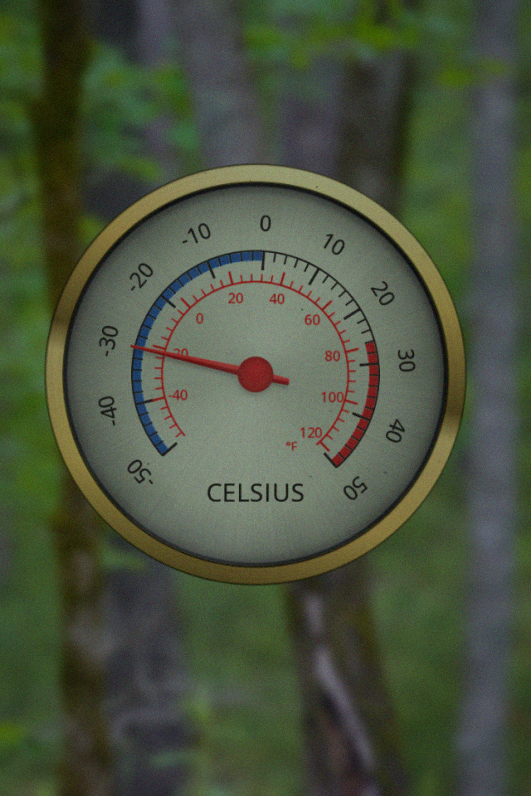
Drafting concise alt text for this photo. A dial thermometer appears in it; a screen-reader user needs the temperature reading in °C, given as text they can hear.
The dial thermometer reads -30 °C
